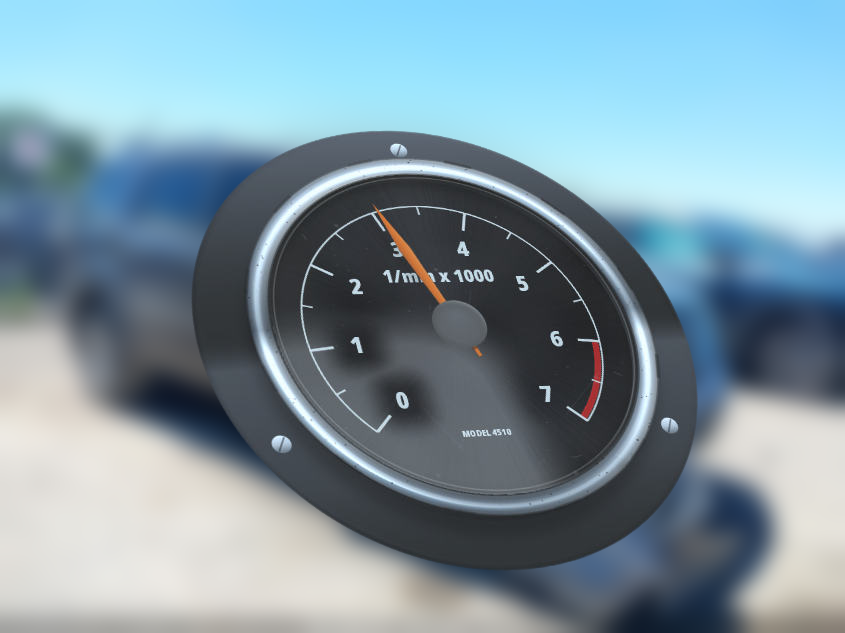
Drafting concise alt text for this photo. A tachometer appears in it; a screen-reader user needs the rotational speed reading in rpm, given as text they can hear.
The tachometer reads 3000 rpm
